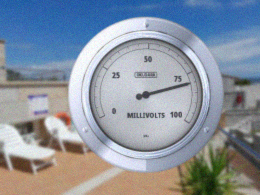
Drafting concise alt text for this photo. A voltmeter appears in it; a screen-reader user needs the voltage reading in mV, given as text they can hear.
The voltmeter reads 80 mV
